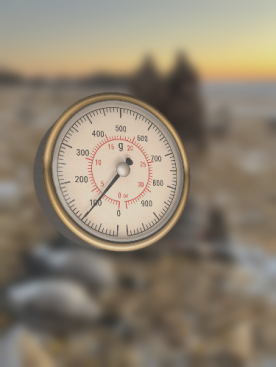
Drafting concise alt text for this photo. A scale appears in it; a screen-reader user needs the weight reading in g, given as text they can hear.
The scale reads 100 g
